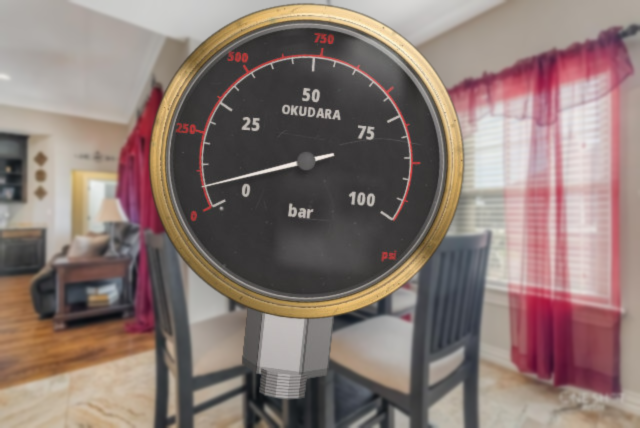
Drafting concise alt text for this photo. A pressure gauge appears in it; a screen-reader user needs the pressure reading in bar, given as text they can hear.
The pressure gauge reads 5 bar
